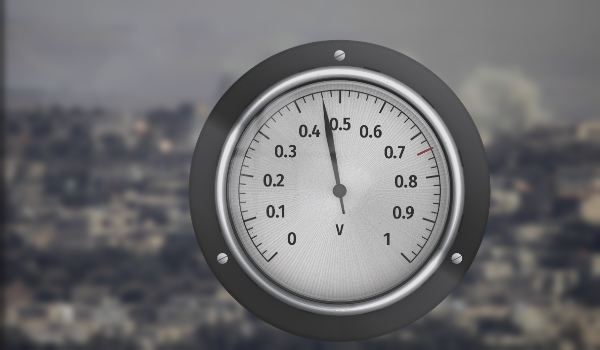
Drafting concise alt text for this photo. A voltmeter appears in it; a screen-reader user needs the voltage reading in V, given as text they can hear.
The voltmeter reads 0.46 V
